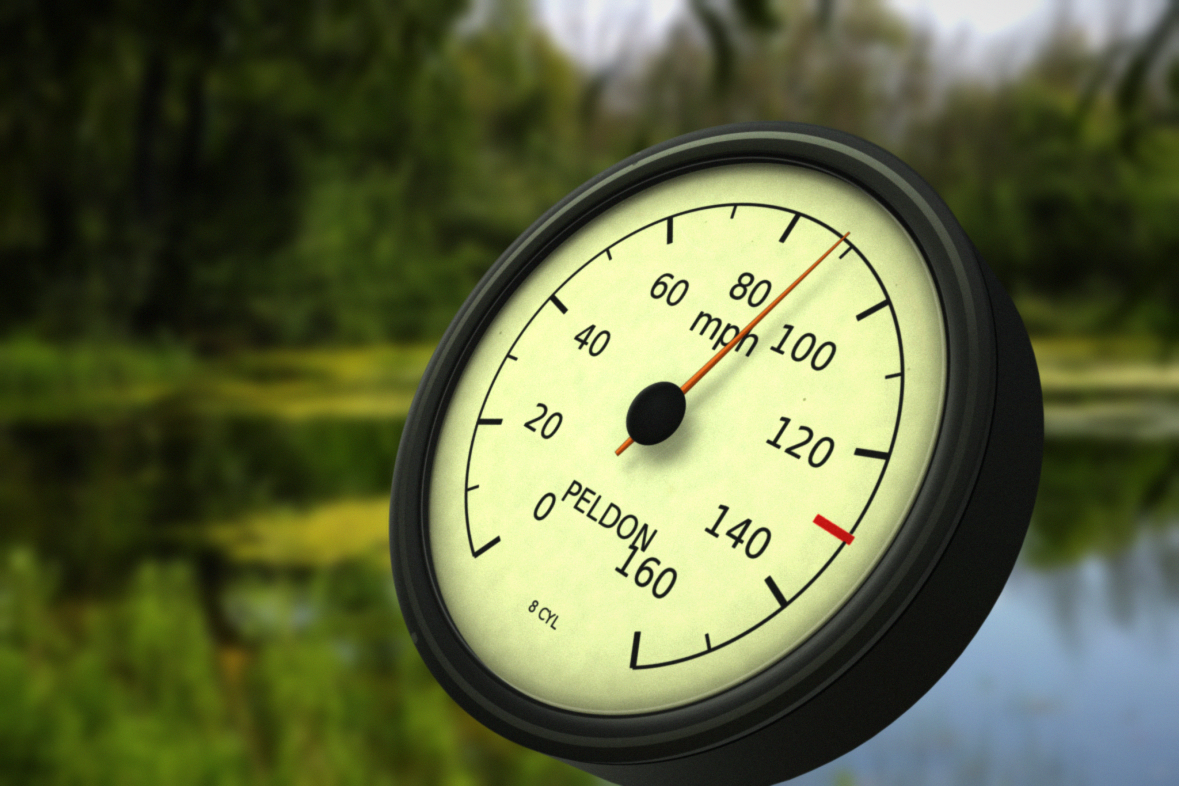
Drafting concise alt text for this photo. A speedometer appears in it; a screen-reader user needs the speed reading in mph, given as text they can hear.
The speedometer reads 90 mph
